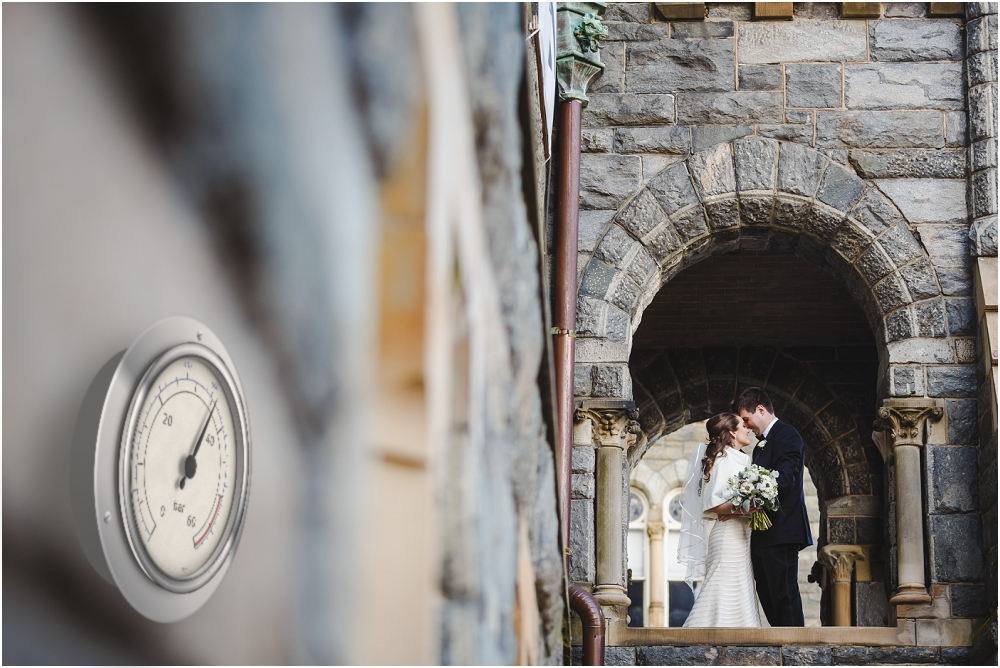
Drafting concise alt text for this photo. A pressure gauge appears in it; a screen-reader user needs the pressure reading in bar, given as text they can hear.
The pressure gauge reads 35 bar
